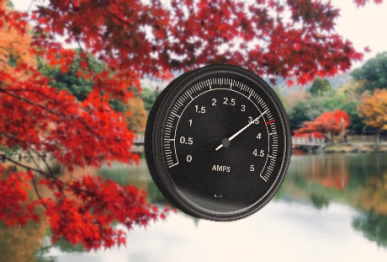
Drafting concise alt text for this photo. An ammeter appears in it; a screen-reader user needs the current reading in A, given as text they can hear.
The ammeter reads 3.5 A
